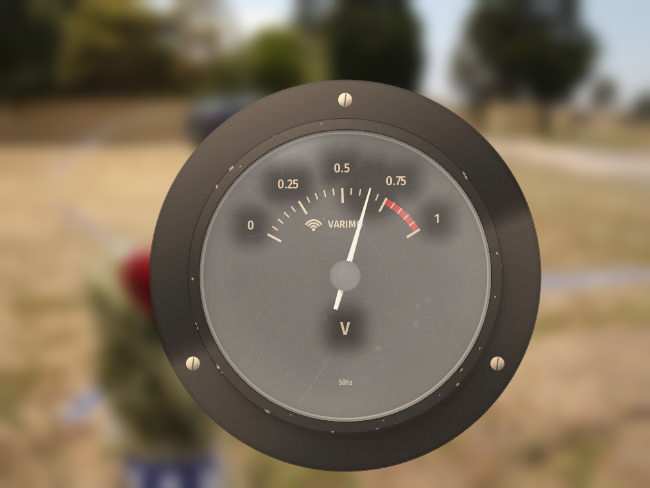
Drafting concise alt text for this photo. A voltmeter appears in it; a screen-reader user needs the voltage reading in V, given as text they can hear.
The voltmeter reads 0.65 V
